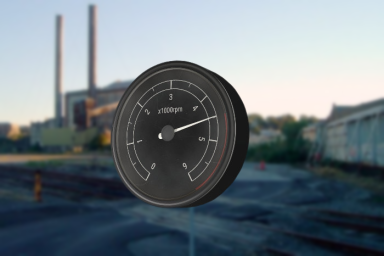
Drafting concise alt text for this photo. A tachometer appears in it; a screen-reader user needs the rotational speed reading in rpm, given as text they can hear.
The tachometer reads 4500 rpm
